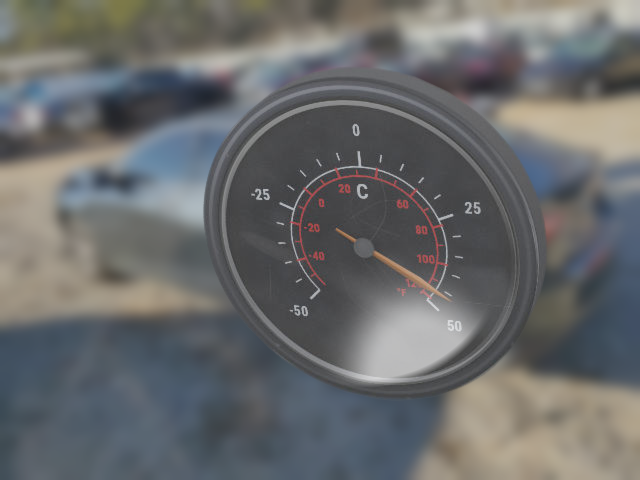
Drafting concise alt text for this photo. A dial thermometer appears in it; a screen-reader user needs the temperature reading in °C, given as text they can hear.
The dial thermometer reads 45 °C
